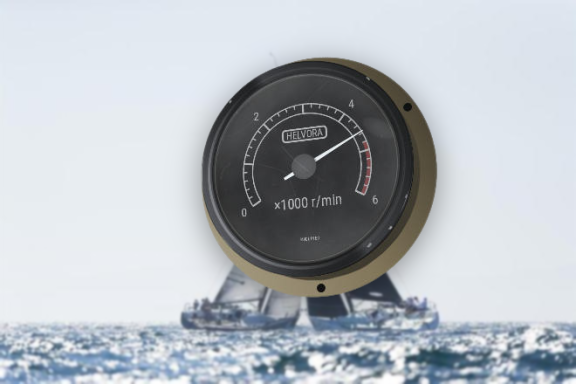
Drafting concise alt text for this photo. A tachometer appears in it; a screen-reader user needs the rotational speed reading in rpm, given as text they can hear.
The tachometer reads 4600 rpm
